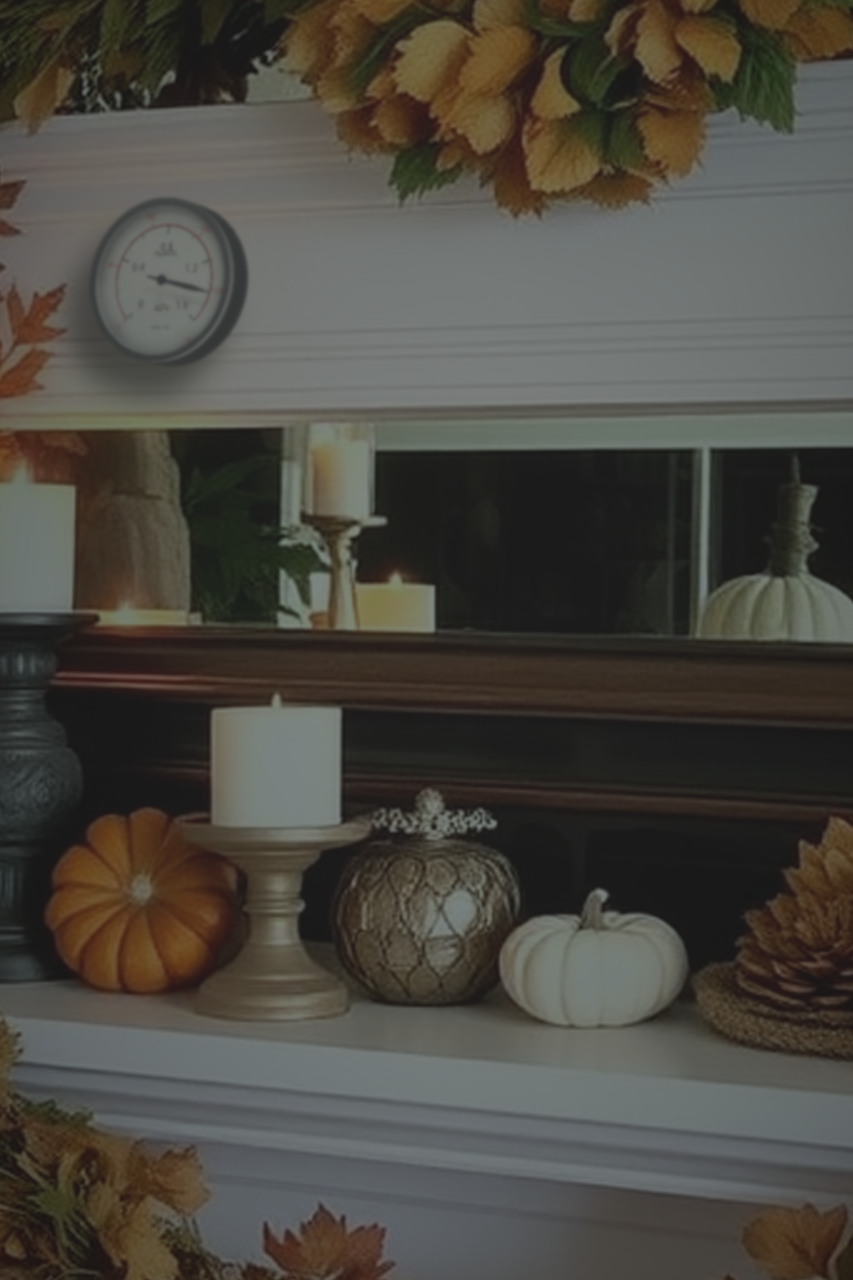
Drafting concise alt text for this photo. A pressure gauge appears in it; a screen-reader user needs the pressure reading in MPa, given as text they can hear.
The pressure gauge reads 1.4 MPa
